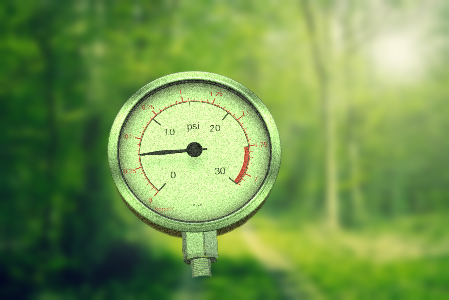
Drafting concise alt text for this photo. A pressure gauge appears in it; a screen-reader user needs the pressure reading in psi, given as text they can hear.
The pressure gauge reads 5 psi
